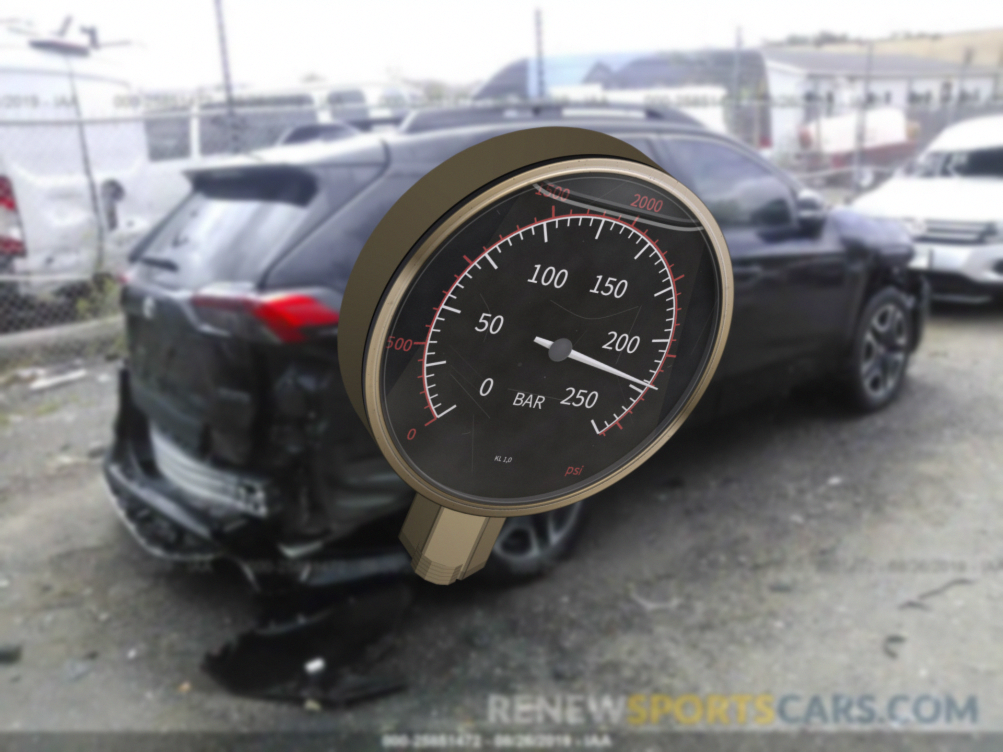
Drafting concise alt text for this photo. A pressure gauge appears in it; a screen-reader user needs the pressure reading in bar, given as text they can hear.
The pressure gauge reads 220 bar
